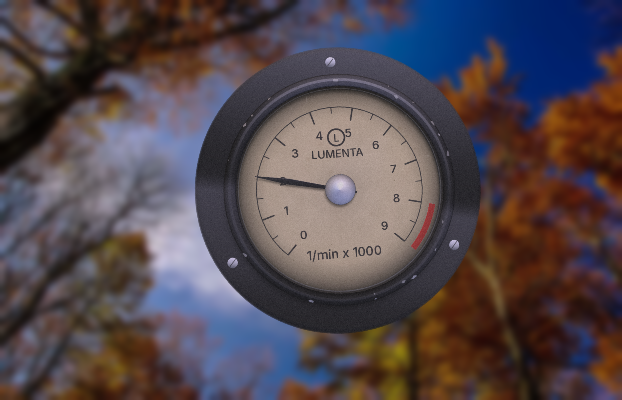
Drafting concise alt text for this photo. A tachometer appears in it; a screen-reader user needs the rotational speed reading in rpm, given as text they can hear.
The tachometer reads 2000 rpm
